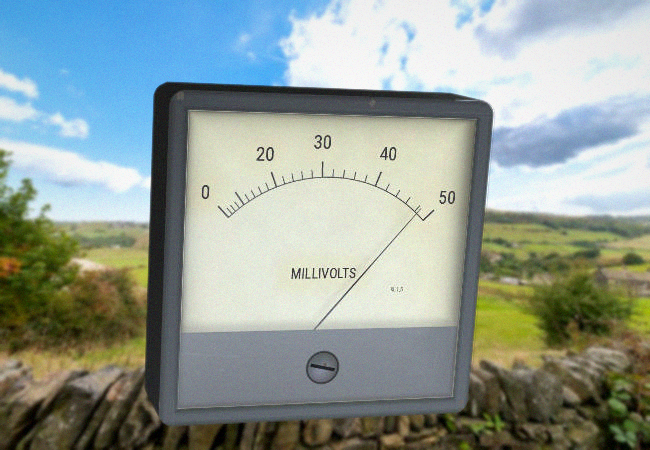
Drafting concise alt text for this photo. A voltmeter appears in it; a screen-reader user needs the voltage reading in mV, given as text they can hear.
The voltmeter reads 48 mV
